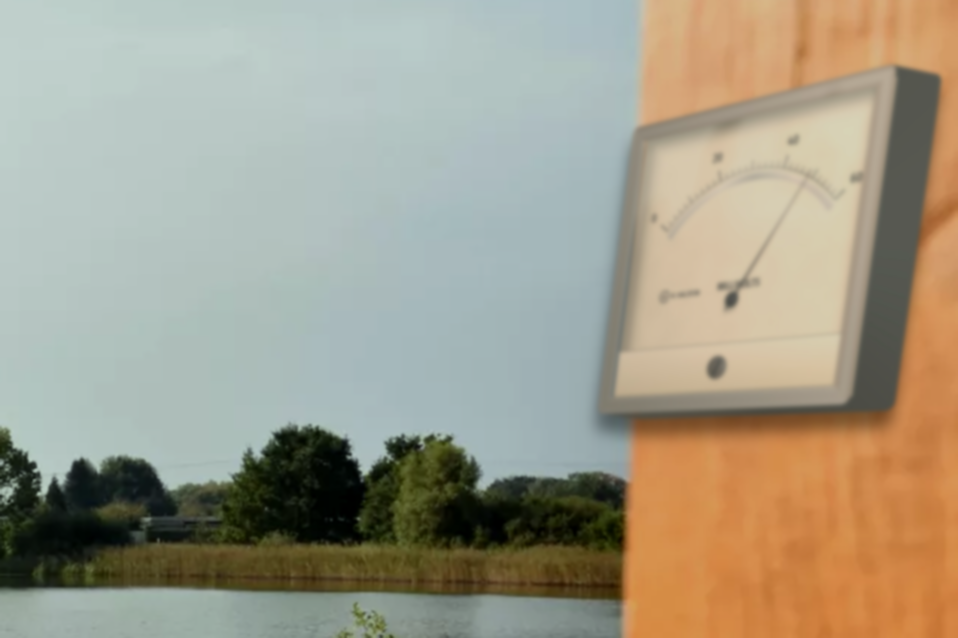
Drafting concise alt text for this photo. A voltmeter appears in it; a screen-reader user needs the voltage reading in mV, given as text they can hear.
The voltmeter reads 50 mV
